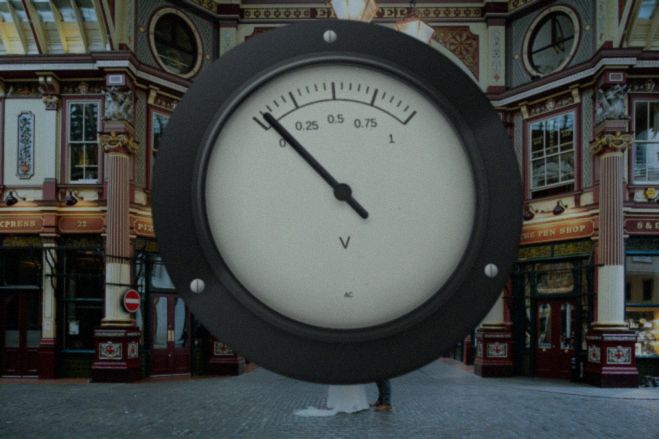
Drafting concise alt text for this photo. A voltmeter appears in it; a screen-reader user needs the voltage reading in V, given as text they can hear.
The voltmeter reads 0.05 V
